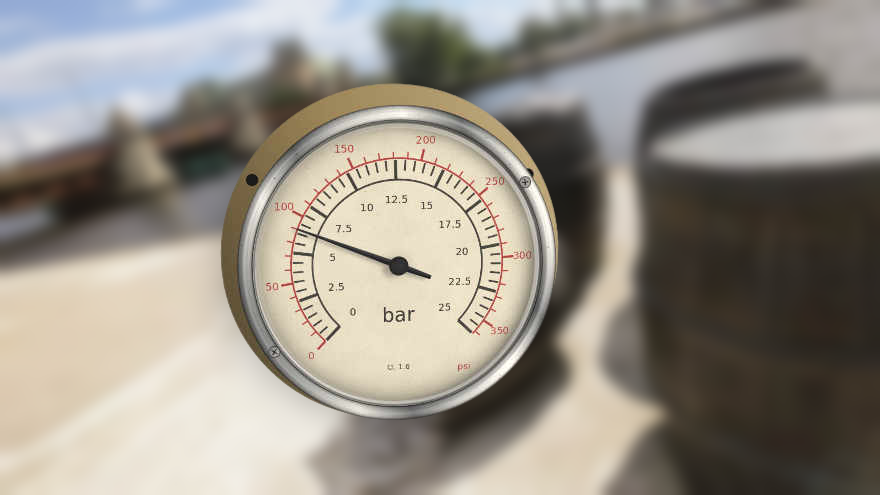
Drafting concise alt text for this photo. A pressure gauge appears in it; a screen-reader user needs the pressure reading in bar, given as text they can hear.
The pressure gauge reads 6.25 bar
